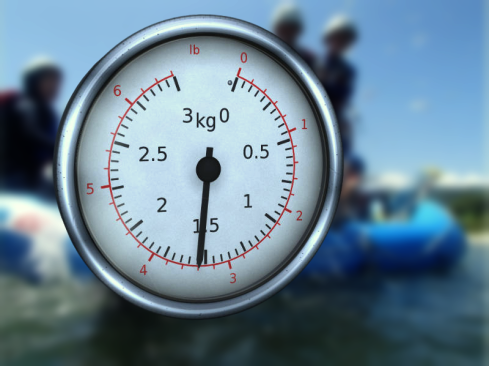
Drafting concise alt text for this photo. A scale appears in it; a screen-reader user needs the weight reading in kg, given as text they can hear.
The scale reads 1.55 kg
